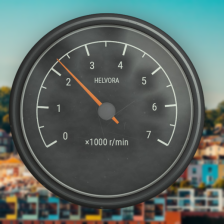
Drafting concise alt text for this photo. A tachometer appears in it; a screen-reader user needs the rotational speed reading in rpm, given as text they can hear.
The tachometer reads 2250 rpm
